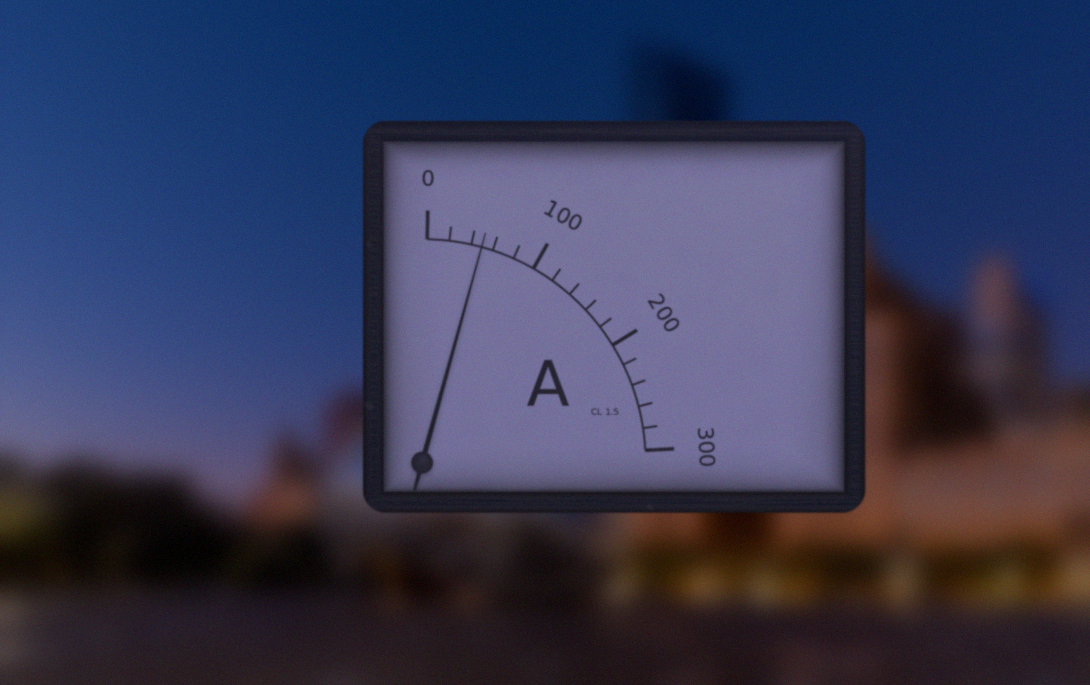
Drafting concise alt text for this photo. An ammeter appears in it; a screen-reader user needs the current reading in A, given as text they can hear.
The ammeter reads 50 A
